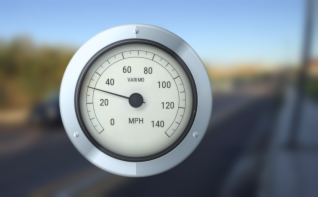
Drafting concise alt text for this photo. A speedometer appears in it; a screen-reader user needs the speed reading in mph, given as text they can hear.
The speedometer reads 30 mph
